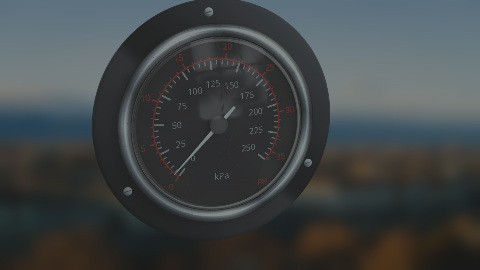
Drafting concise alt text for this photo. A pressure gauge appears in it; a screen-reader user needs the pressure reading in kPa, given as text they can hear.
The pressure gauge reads 5 kPa
